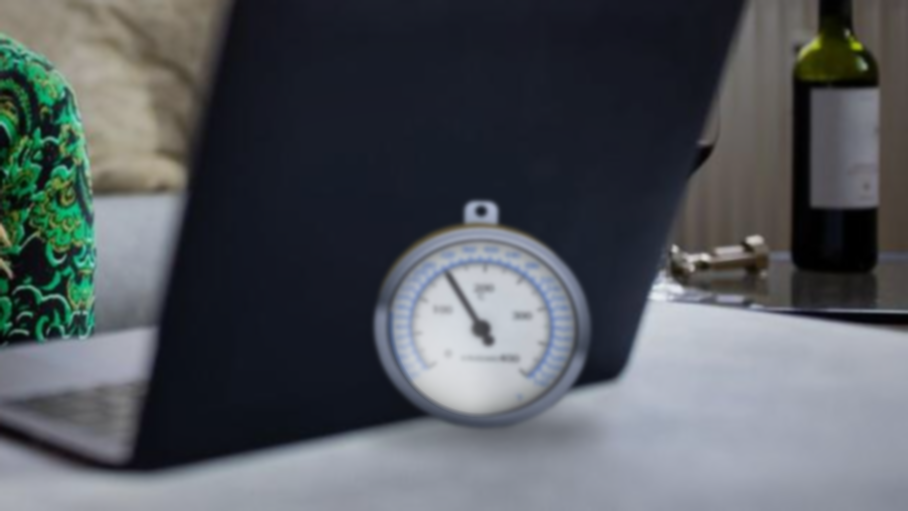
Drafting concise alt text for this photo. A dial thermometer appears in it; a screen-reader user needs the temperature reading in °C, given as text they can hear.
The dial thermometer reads 150 °C
